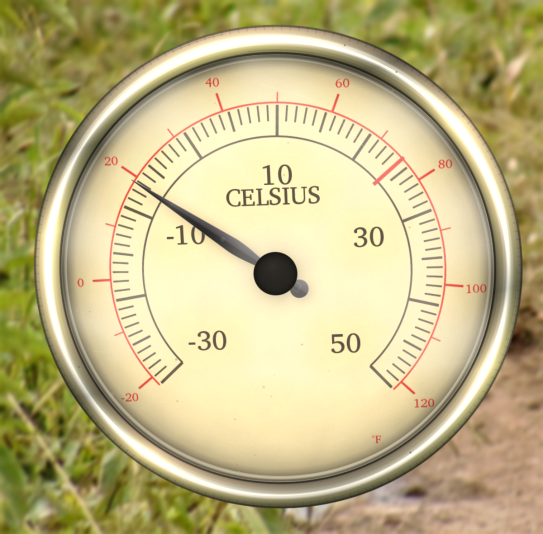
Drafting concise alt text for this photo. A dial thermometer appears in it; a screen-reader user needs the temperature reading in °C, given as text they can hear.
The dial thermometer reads -7 °C
